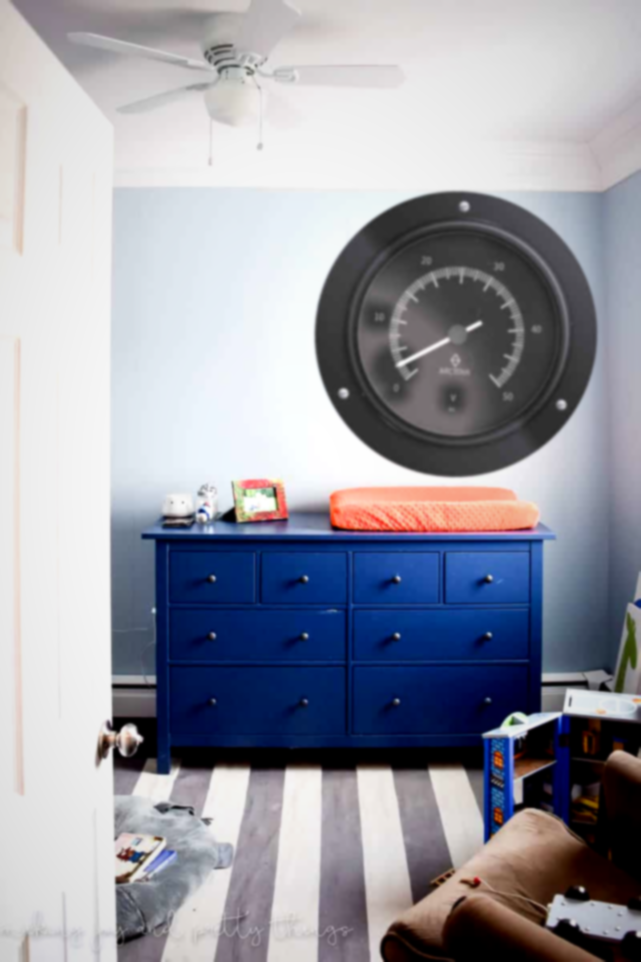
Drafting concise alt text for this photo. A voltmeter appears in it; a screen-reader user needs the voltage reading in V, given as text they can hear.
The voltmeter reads 2.5 V
